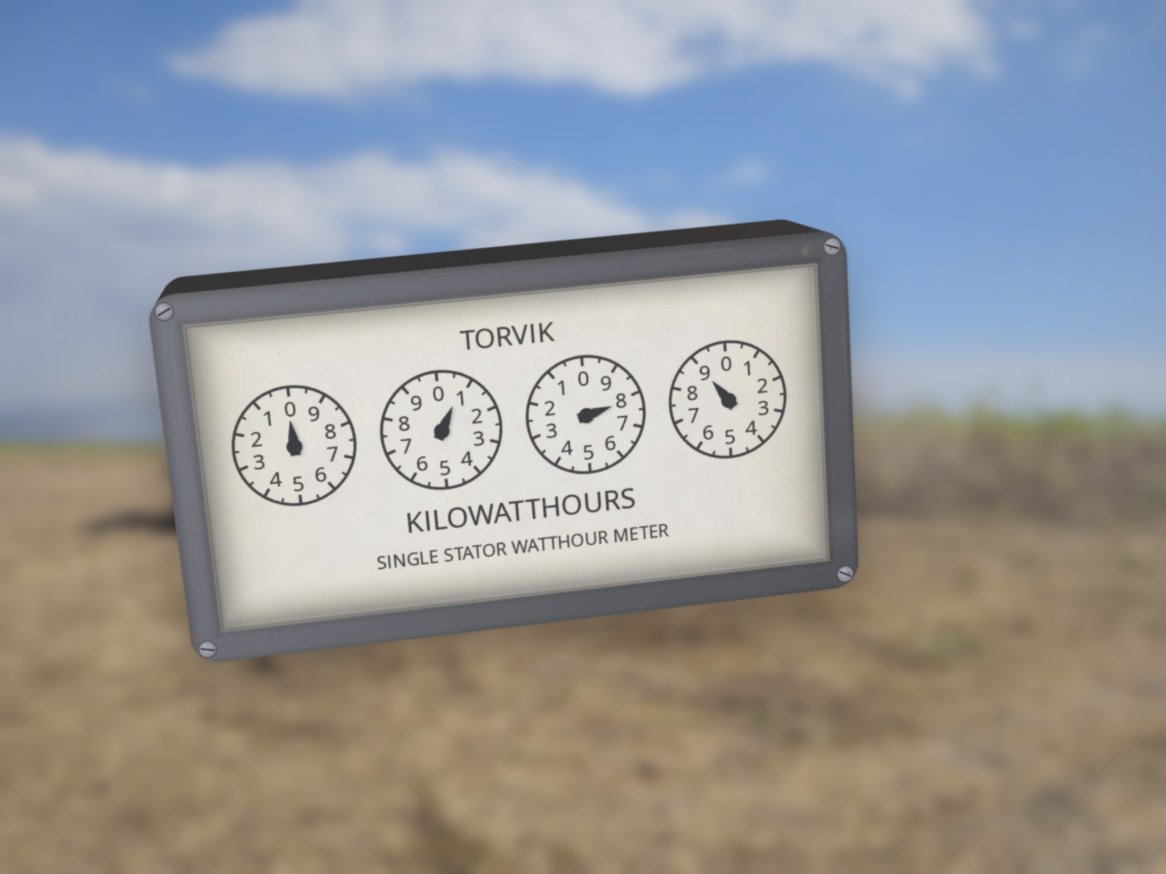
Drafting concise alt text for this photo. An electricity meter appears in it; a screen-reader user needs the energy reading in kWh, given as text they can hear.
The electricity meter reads 79 kWh
